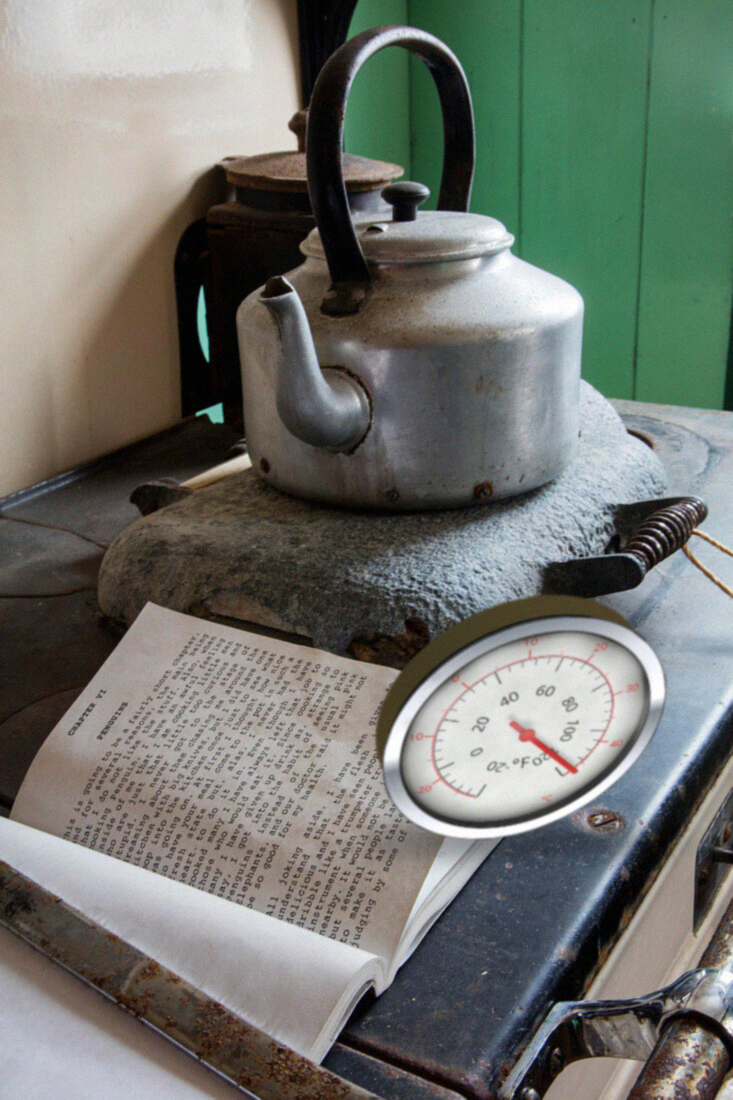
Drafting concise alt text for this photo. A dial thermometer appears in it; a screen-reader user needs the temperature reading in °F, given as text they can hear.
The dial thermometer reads 116 °F
